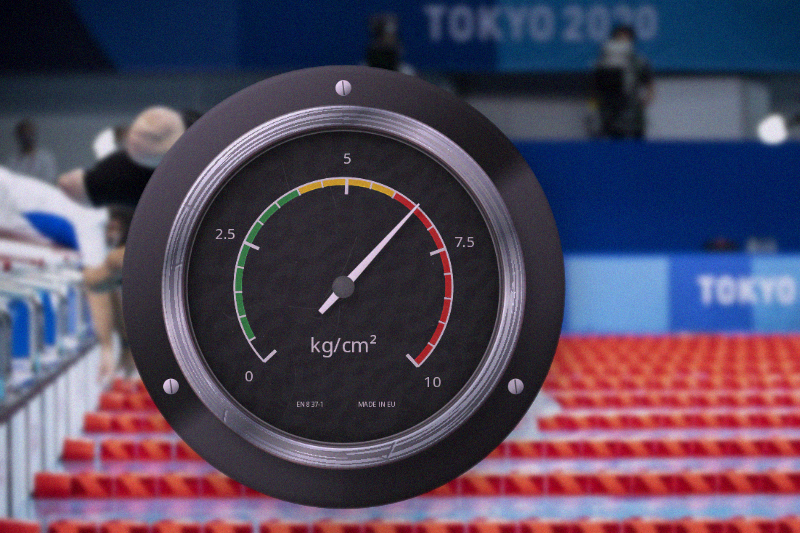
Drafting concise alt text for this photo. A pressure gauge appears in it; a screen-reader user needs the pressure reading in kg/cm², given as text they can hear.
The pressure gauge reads 6.5 kg/cm²
